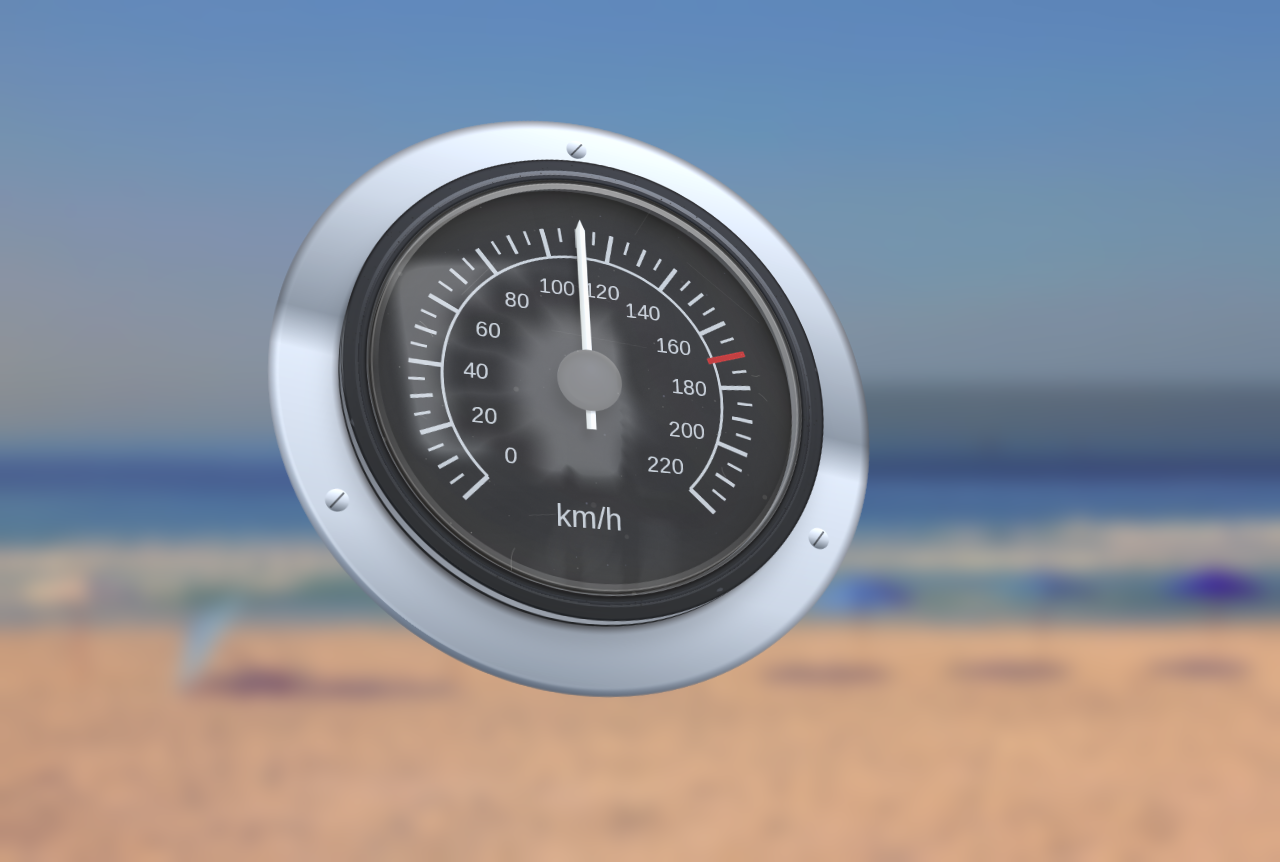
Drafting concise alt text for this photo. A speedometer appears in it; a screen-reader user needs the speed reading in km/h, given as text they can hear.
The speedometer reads 110 km/h
